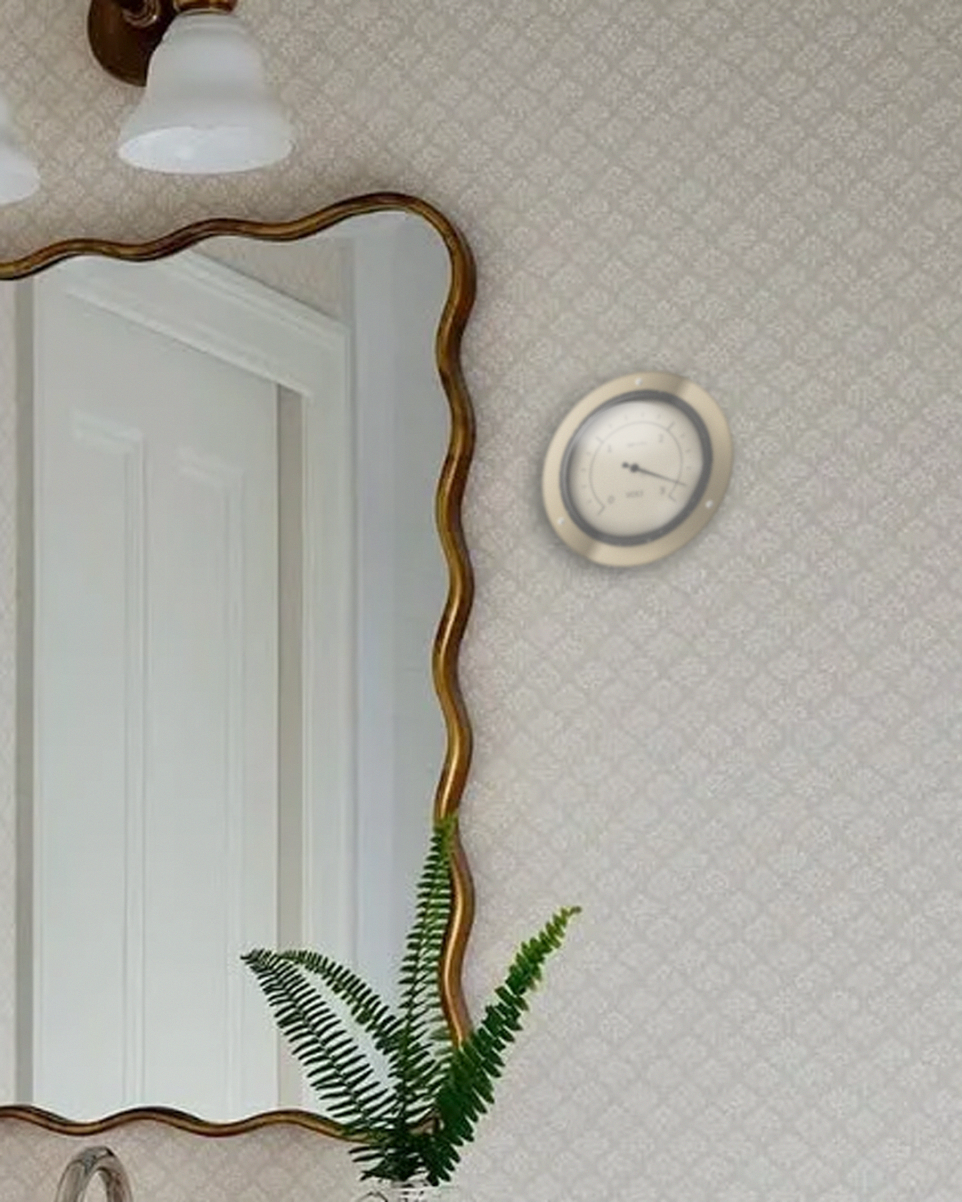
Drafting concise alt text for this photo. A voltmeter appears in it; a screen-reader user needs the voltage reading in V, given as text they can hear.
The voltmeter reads 2.8 V
